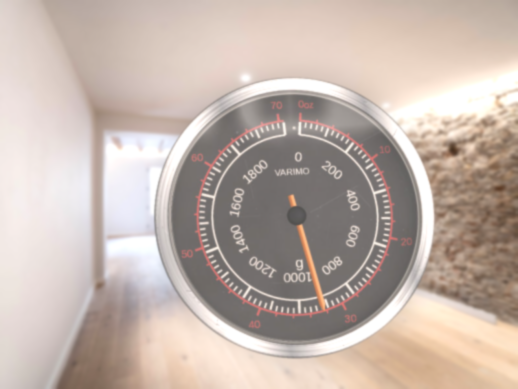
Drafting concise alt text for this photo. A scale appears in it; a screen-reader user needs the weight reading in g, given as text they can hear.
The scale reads 920 g
